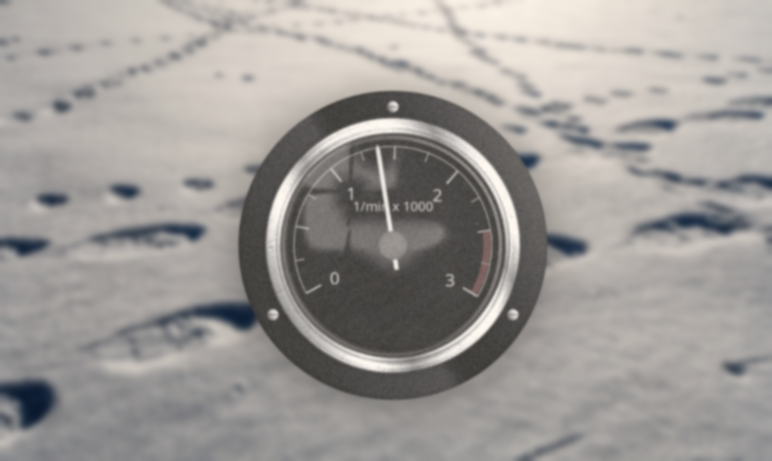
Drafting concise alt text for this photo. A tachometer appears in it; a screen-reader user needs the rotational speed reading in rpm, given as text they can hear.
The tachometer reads 1375 rpm
